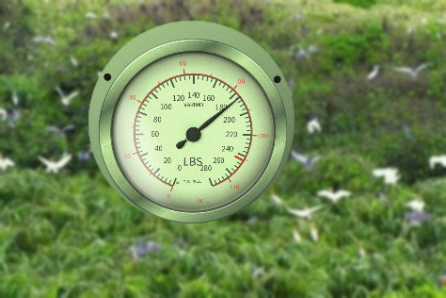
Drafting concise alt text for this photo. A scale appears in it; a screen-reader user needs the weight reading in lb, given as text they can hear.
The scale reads 184 lb
